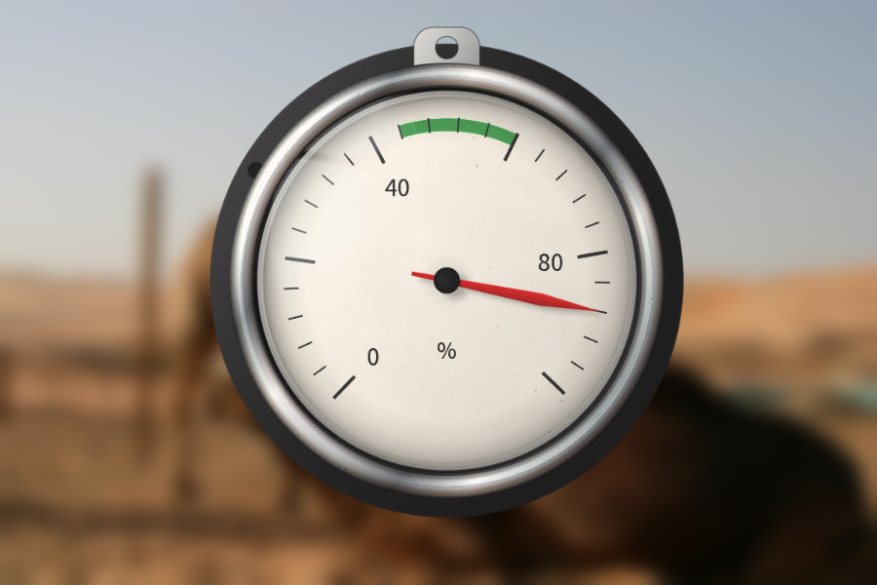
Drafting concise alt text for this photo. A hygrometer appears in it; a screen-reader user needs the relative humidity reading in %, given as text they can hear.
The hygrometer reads 88 %
